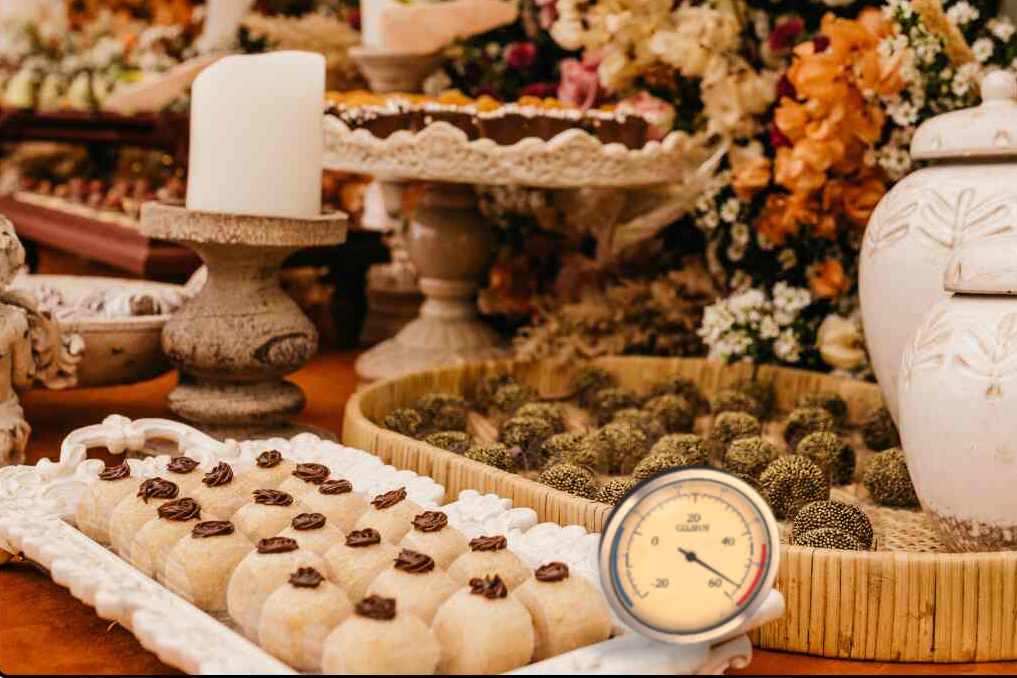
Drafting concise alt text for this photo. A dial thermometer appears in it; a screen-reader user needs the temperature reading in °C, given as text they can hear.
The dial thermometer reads 56 °C
